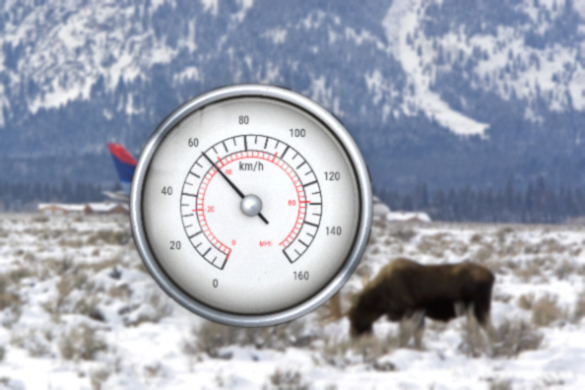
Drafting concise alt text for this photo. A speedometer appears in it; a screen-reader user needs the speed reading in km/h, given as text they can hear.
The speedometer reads 60 km/h
